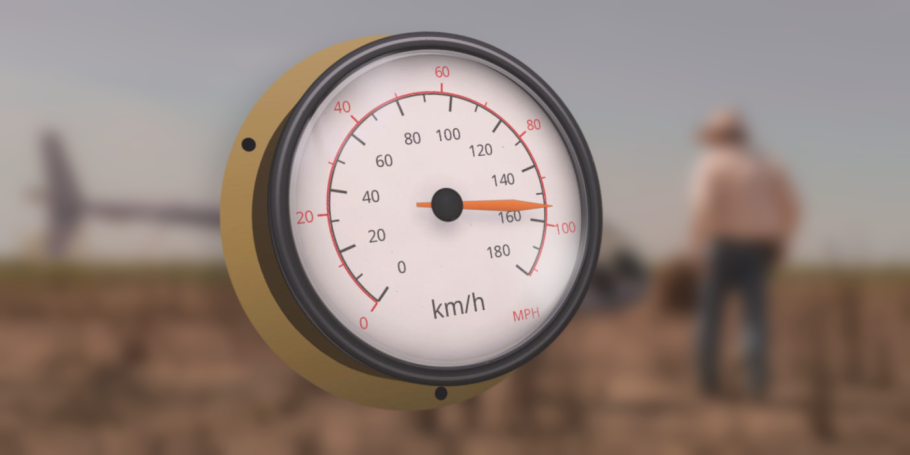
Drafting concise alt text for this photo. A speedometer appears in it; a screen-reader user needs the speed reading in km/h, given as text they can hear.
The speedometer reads 155 km/h
